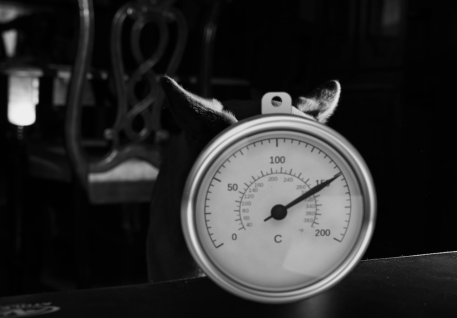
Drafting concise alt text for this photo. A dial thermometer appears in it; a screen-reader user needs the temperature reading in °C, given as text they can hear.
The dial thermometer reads 150 °C
